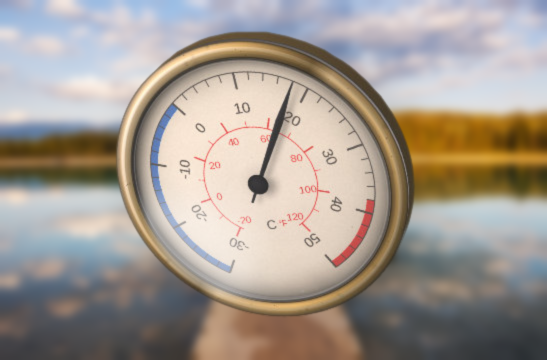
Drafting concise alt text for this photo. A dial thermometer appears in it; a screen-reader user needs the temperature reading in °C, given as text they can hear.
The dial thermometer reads 18 °C
